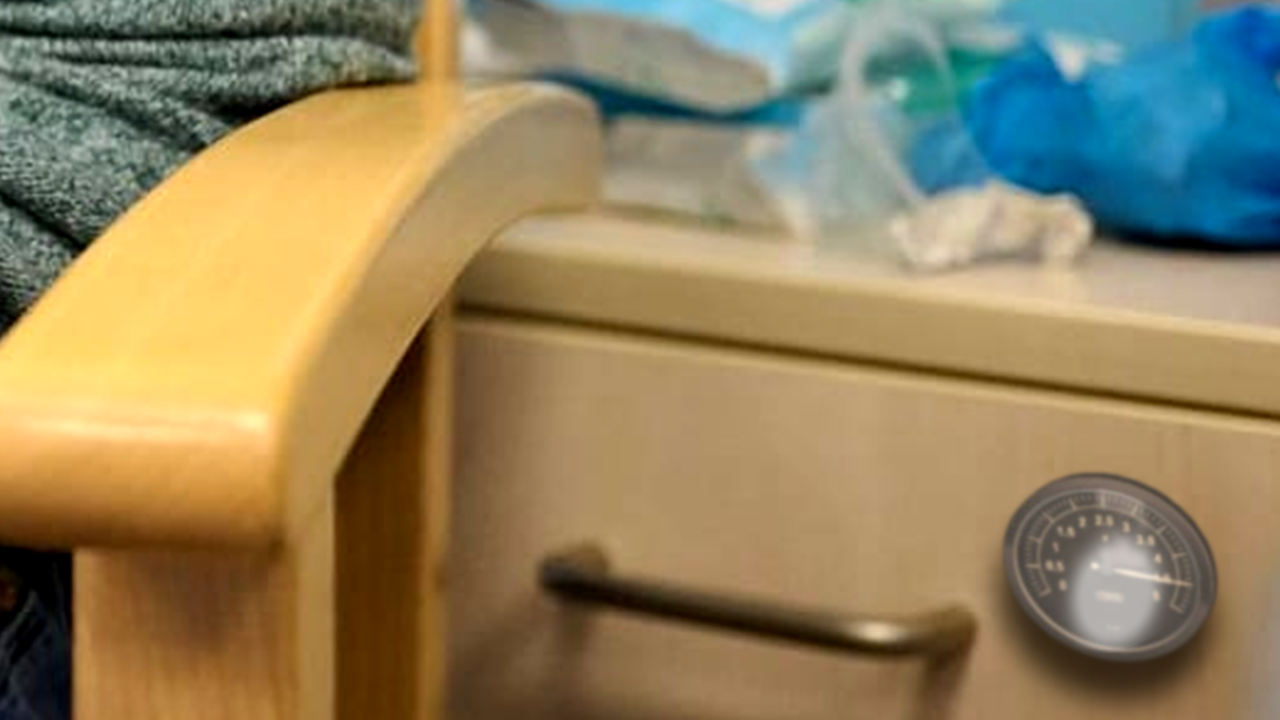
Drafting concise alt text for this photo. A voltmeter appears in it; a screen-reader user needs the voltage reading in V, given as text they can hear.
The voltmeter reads 4.5 V
